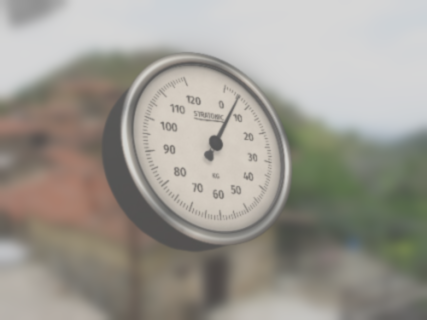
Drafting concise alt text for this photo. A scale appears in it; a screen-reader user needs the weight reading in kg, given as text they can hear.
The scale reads 5 kg
